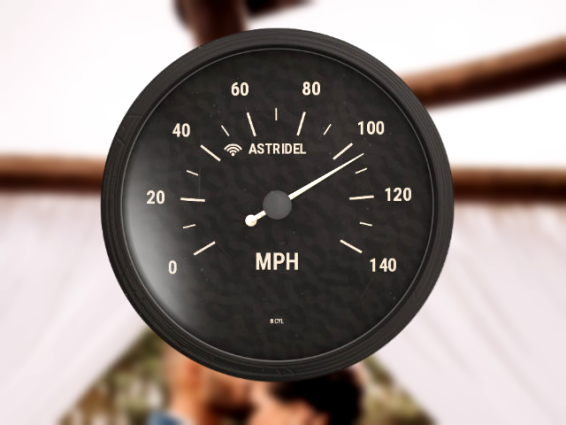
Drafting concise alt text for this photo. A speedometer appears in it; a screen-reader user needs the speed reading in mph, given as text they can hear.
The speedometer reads 105 mph
